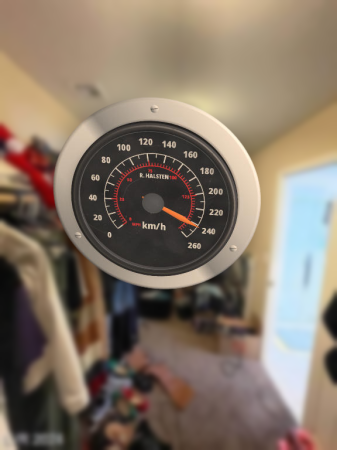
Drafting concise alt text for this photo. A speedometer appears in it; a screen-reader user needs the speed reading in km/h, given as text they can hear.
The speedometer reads 240 km/h
